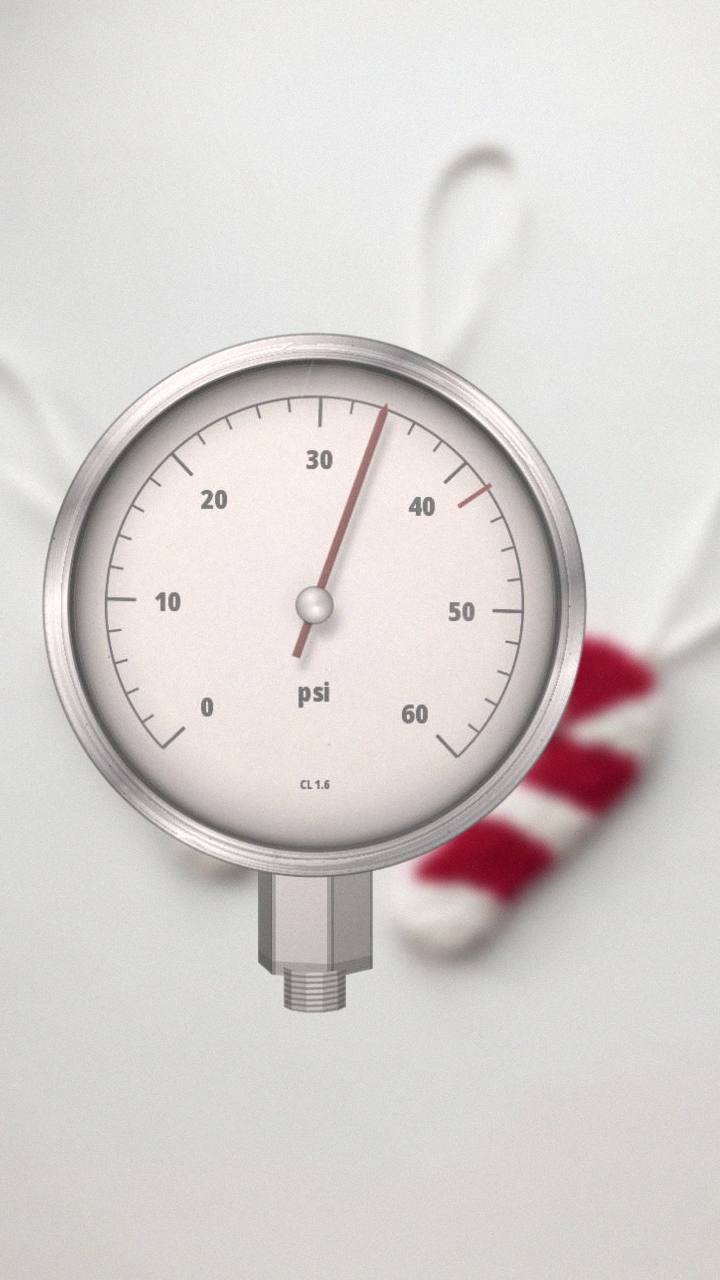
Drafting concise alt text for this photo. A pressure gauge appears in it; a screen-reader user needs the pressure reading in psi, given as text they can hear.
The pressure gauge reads 34 psi
